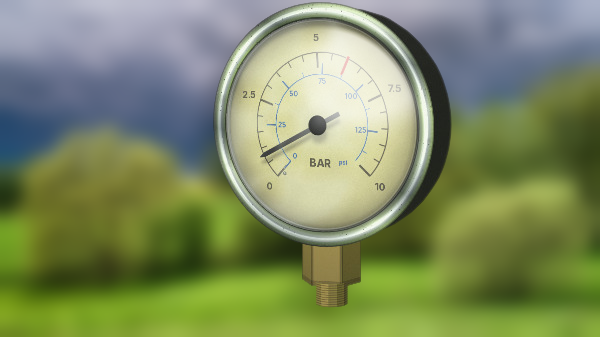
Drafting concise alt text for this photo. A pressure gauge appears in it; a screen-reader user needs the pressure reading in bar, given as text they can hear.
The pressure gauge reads 0.75 bar
